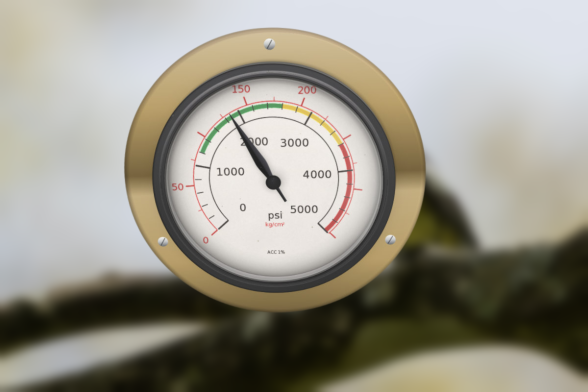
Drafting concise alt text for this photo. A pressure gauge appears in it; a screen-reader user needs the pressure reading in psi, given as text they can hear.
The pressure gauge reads 1900 psi
